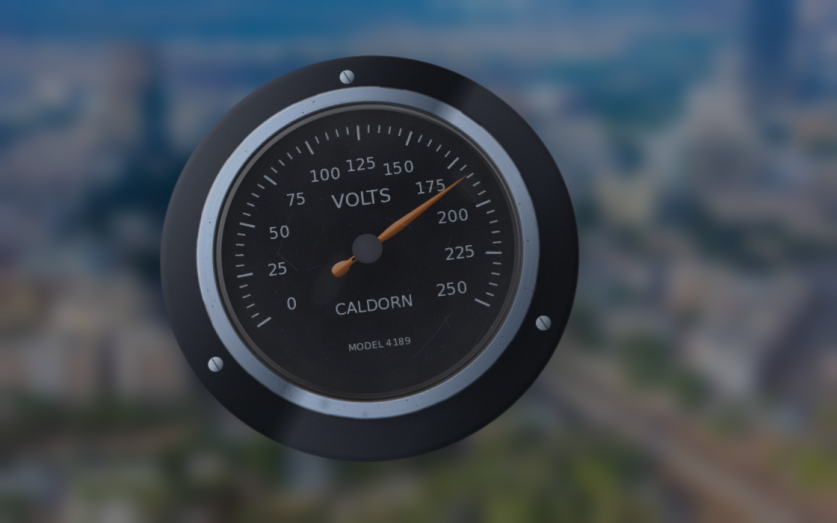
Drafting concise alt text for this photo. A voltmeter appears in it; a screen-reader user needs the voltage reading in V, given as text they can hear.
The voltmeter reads 185 V
